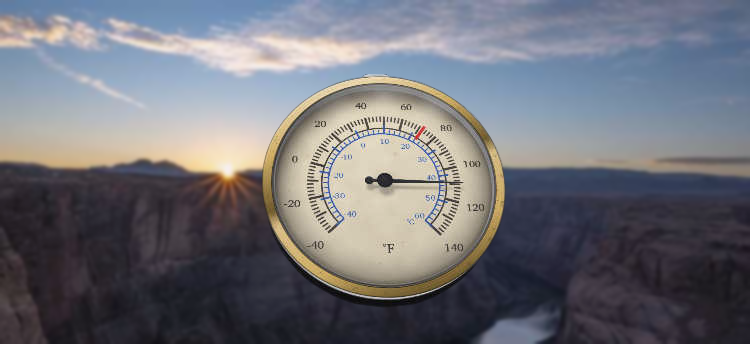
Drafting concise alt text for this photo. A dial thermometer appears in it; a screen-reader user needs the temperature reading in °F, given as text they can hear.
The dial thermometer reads 110 °F
